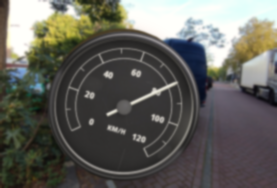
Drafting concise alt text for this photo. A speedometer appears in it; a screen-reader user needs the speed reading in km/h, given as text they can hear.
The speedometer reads 80 km/h
